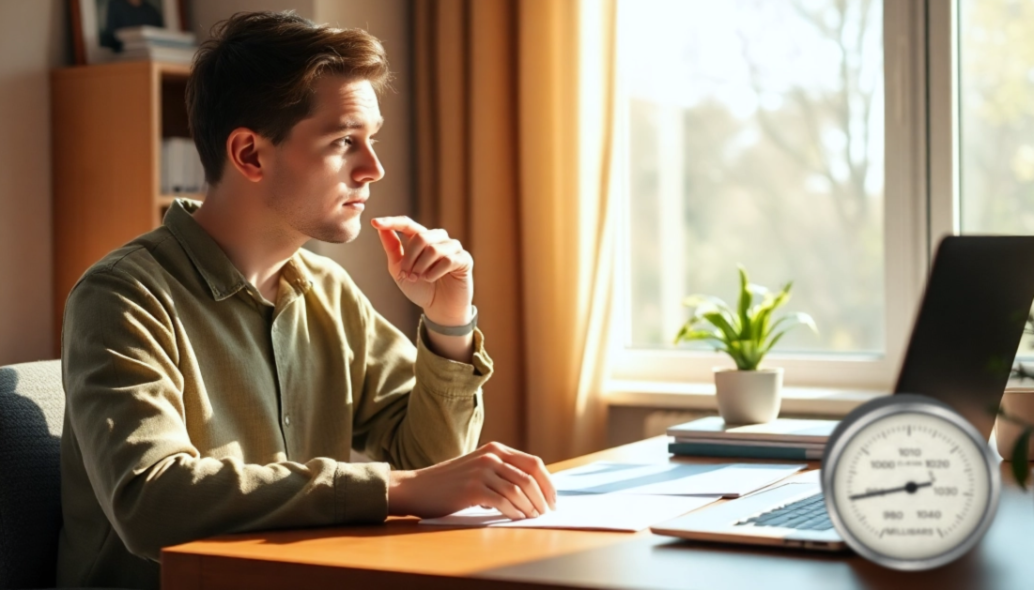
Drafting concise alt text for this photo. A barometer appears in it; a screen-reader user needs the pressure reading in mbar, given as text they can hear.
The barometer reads 990 mbar
